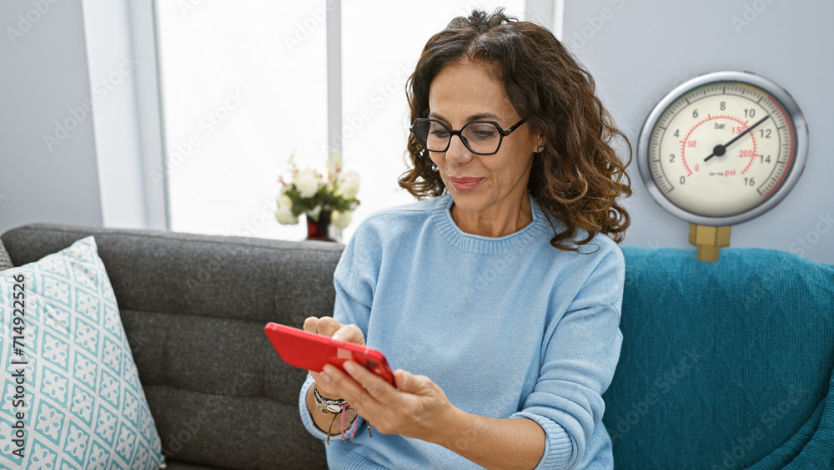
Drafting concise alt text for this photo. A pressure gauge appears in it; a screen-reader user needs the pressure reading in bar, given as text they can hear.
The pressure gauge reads 11 bar
